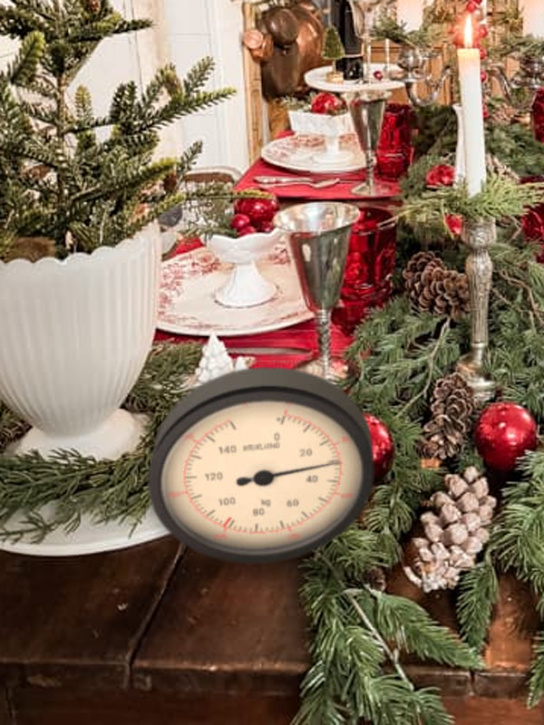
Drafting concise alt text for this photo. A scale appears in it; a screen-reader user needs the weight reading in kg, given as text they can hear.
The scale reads 30 kg
